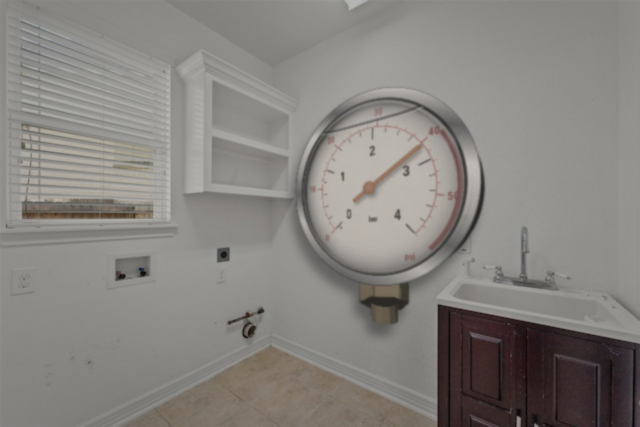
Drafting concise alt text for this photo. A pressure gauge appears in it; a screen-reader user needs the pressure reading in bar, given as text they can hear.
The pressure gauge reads 2.8 bar
